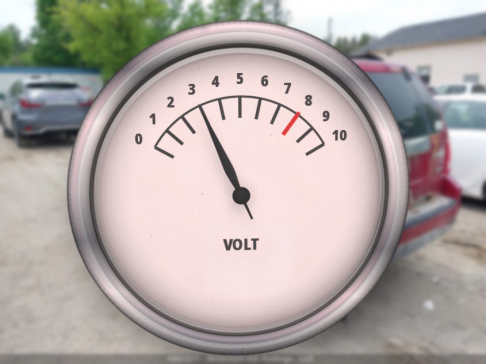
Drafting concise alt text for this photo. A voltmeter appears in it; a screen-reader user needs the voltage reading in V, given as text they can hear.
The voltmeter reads 3 V
